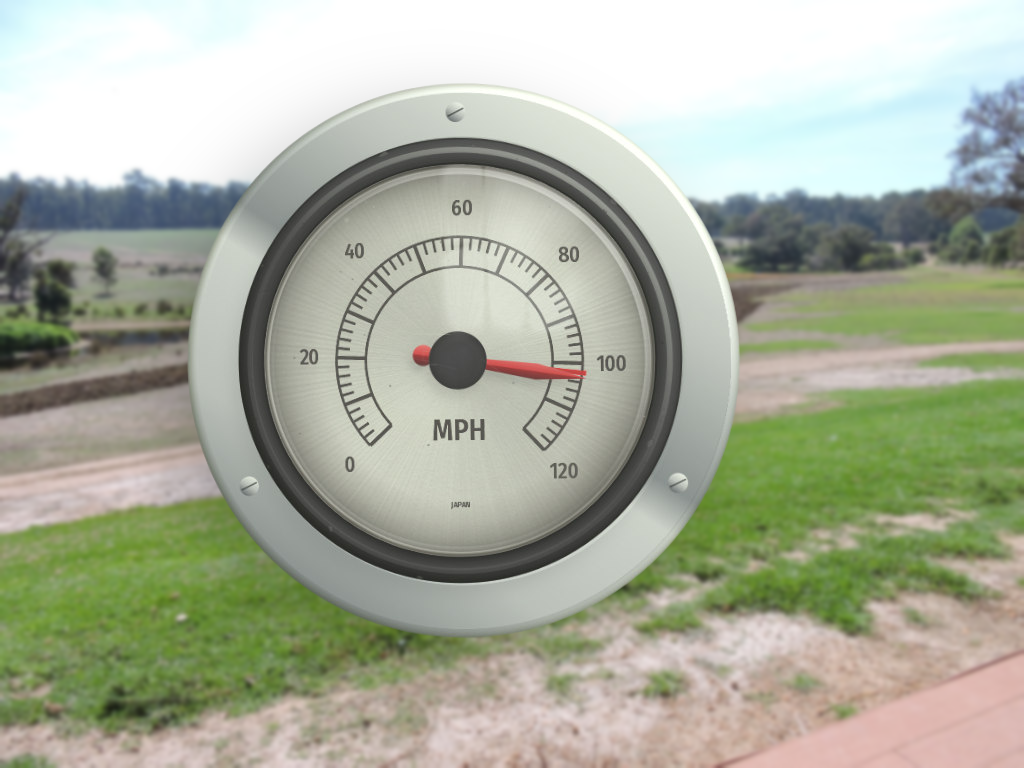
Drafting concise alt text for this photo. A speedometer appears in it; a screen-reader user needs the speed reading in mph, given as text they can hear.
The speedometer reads 103 mph
